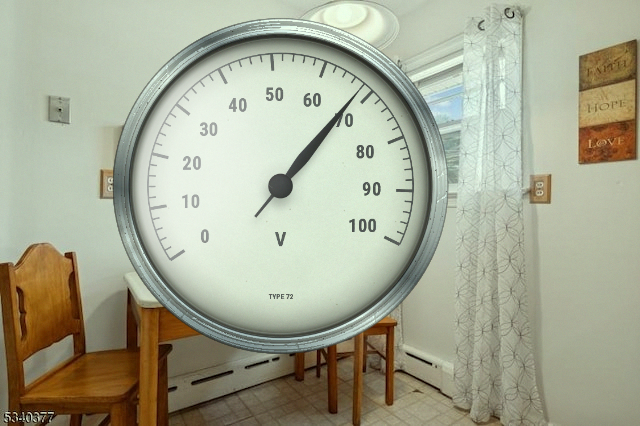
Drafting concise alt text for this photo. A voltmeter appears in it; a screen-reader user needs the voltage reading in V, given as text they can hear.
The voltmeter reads 68 V
